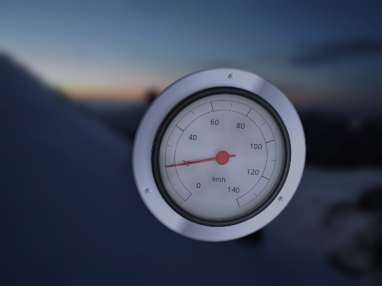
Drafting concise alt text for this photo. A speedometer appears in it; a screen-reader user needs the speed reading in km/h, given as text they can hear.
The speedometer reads 20 km/h
